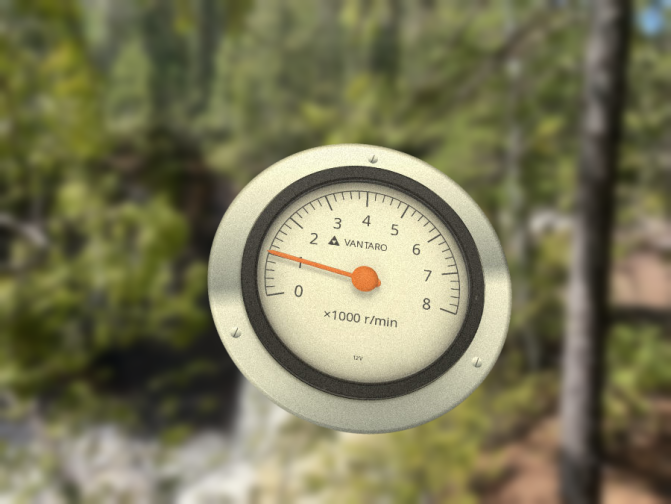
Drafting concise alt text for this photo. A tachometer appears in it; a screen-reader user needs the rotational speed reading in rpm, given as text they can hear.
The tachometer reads 1000 rpm
